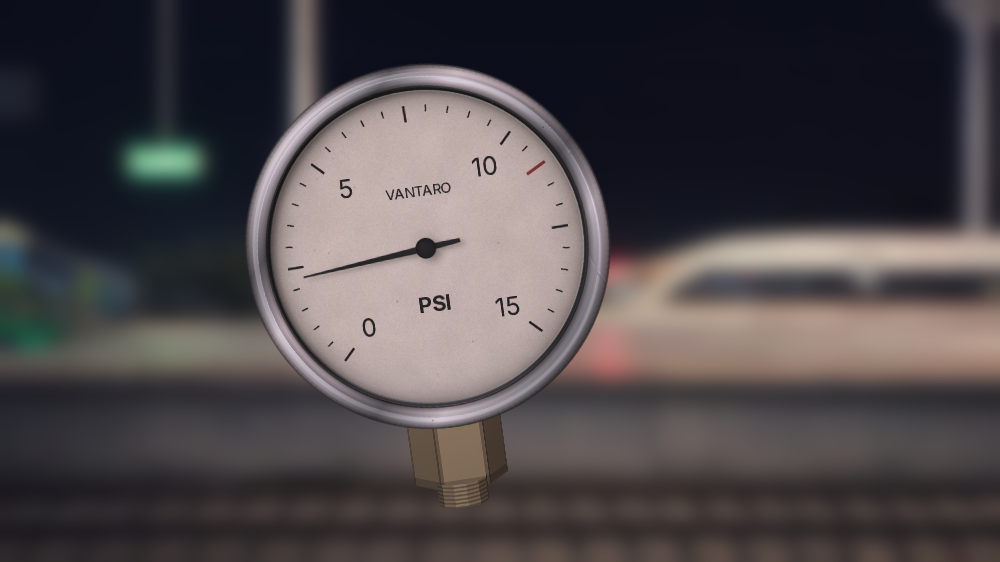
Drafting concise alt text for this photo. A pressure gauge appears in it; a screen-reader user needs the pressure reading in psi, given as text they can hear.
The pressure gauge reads 2.25 psi
